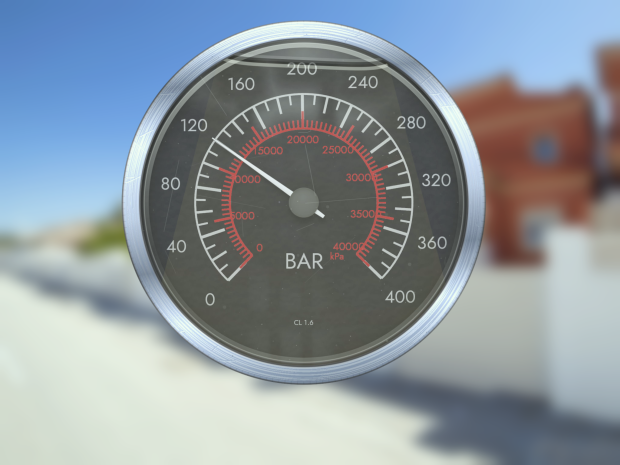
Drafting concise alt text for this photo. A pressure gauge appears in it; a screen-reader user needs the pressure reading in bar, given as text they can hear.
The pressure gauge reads 120 bar
